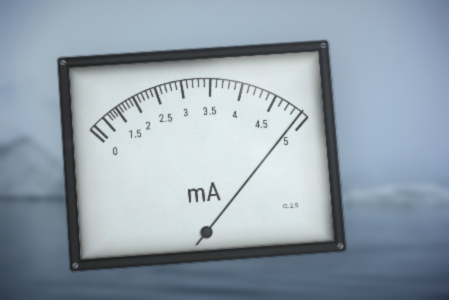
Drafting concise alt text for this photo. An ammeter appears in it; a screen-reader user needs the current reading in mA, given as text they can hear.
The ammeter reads 4.9 mA
